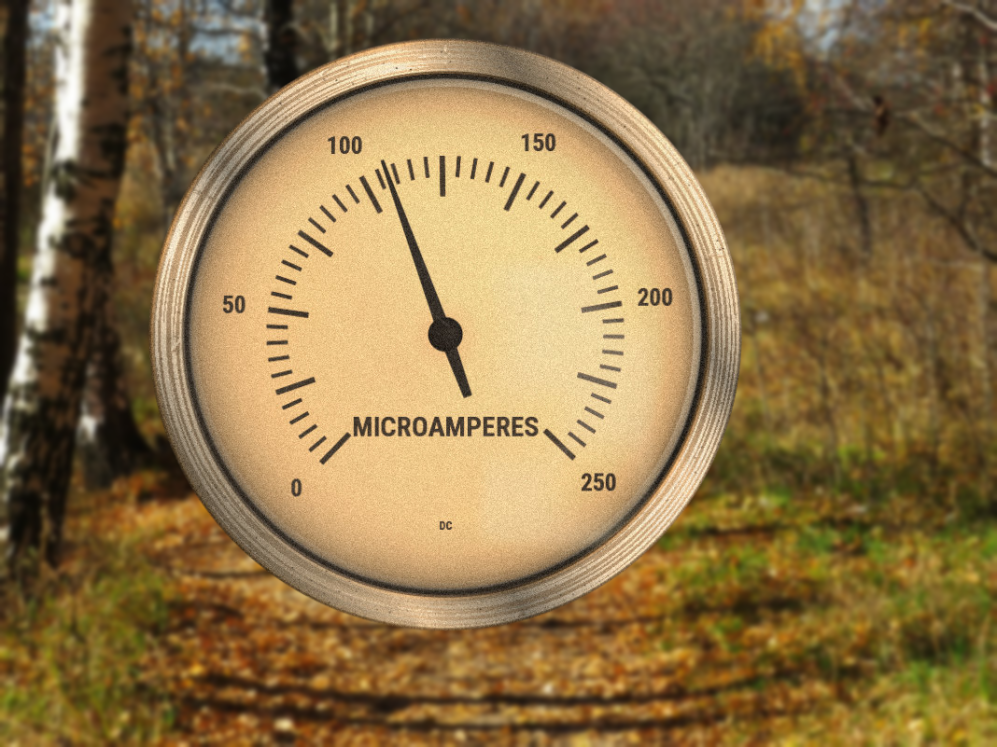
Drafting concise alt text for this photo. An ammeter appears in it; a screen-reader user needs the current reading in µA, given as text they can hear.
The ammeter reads 107.5 µA
